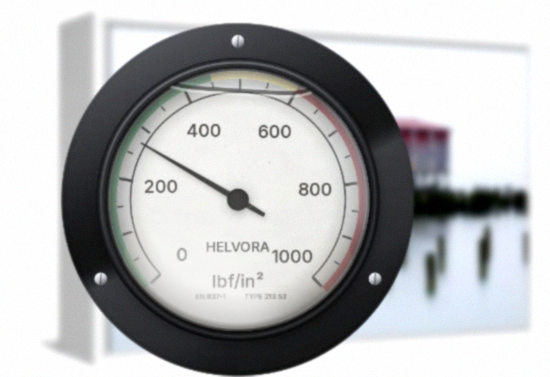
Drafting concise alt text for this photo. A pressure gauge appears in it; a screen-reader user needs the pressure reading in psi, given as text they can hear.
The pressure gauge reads 275 psi
